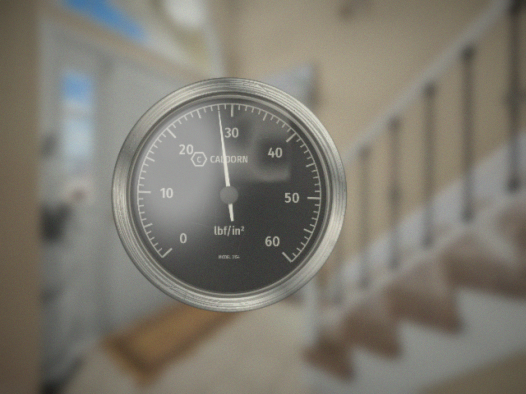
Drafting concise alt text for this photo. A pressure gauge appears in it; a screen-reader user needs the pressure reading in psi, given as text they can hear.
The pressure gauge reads 28 psi
